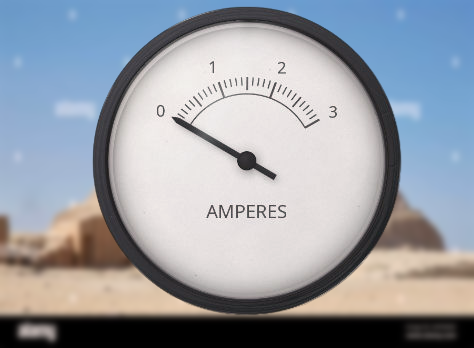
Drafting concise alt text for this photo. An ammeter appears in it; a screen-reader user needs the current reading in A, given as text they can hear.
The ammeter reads 0 A
